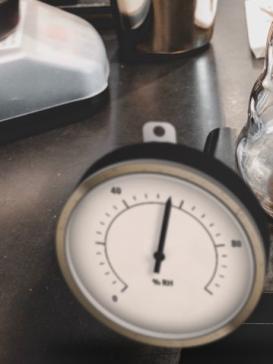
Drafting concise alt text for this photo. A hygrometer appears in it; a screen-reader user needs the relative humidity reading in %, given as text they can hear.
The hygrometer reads 56 %
